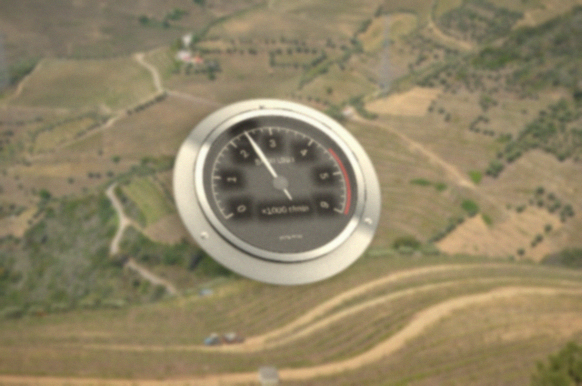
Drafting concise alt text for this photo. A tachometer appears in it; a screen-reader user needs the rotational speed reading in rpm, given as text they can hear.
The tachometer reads 2400 rpm
